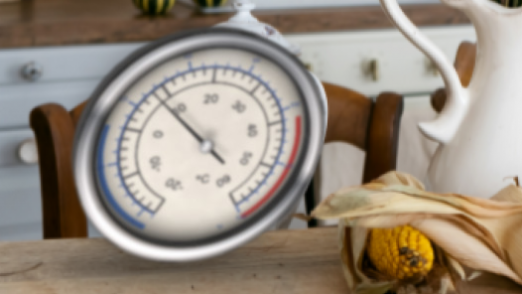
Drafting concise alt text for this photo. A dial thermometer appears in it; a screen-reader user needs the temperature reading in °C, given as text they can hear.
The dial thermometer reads 8 °C
